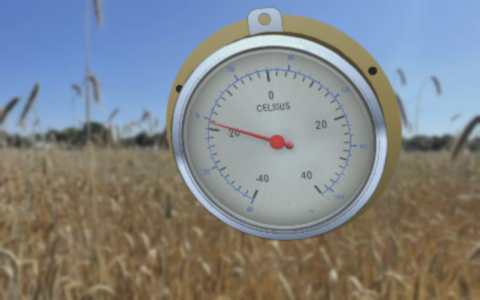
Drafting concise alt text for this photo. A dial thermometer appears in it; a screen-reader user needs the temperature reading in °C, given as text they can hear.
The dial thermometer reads -18 °C
